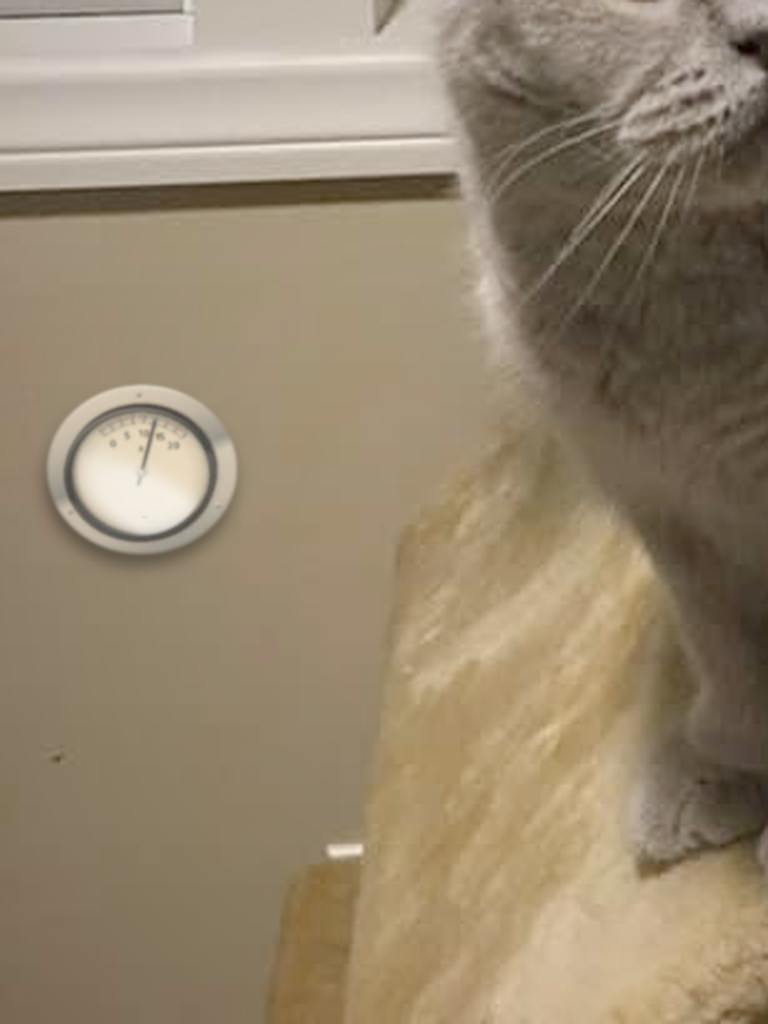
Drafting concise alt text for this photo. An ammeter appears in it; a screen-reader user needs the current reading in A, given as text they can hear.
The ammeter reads 12.5 A
